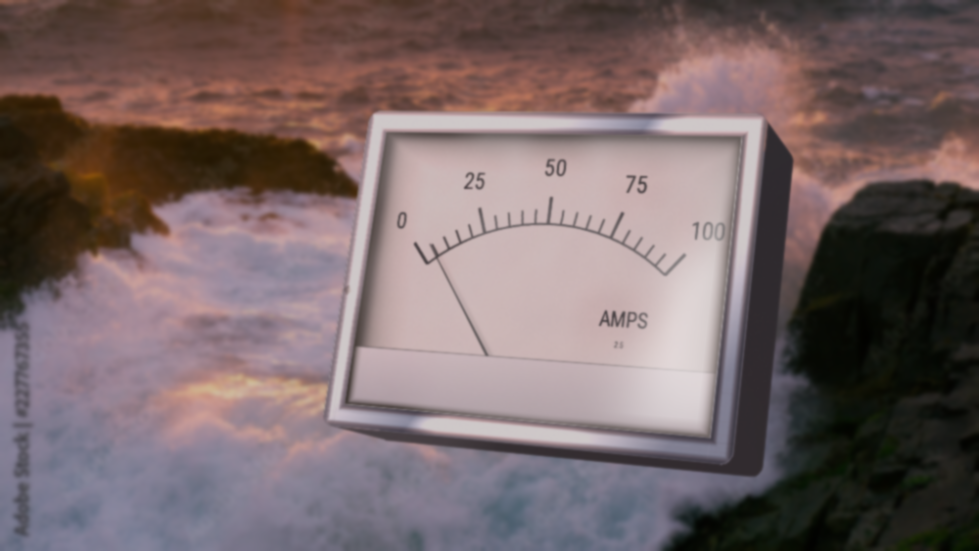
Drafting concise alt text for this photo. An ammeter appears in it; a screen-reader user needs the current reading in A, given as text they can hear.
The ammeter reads 5 A
